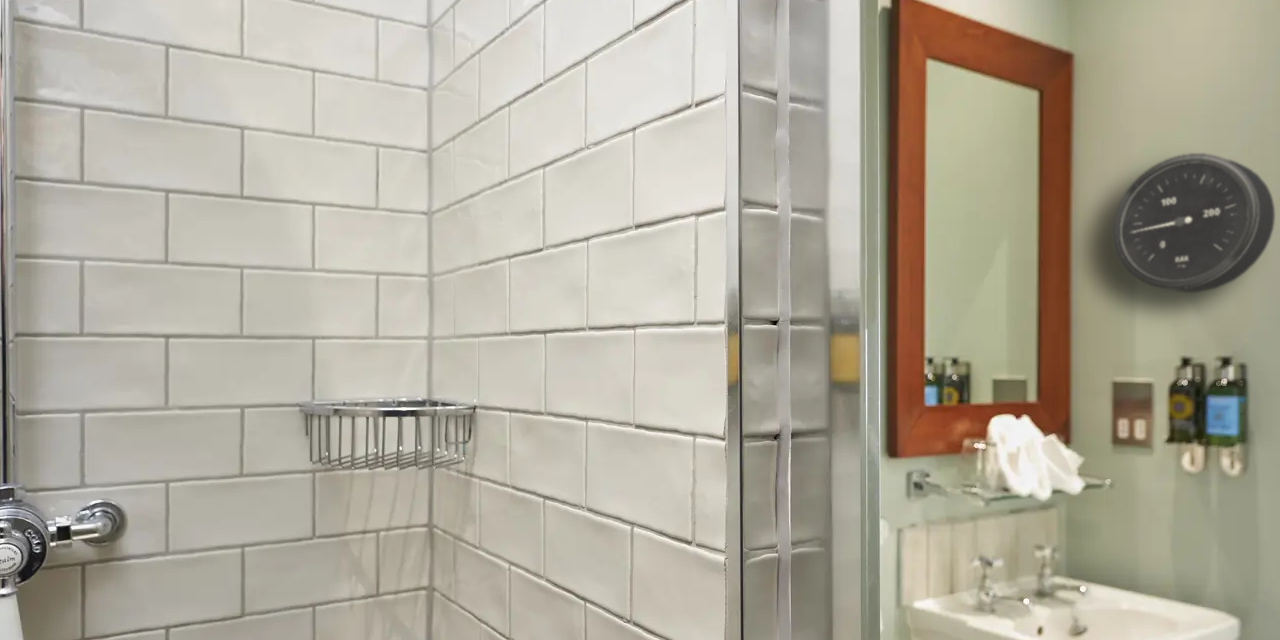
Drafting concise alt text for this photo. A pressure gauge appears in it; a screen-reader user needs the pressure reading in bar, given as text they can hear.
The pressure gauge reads 40 bar
